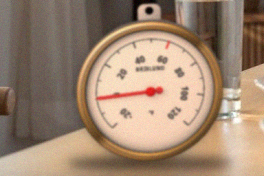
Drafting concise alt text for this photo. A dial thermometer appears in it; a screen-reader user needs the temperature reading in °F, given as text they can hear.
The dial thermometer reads 0 °F
